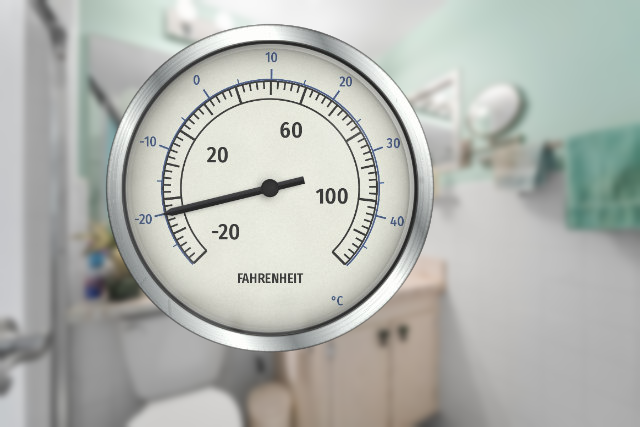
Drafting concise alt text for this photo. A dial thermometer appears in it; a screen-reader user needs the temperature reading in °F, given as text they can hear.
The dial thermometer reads -4 °F
